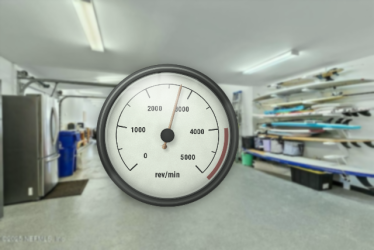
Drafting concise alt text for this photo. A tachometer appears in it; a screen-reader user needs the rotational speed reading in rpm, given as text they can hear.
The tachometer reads 2750 rpm
